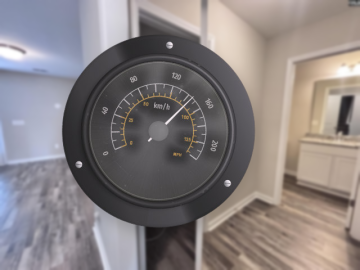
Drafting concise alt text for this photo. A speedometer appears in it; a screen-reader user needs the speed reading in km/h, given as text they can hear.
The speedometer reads 145 km/h
